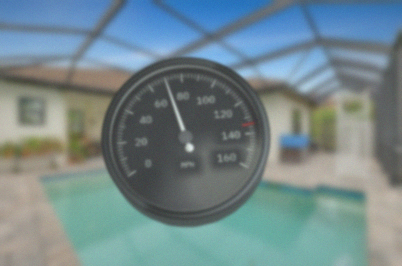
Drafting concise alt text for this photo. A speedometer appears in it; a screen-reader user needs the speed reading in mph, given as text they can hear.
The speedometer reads 70 mph
